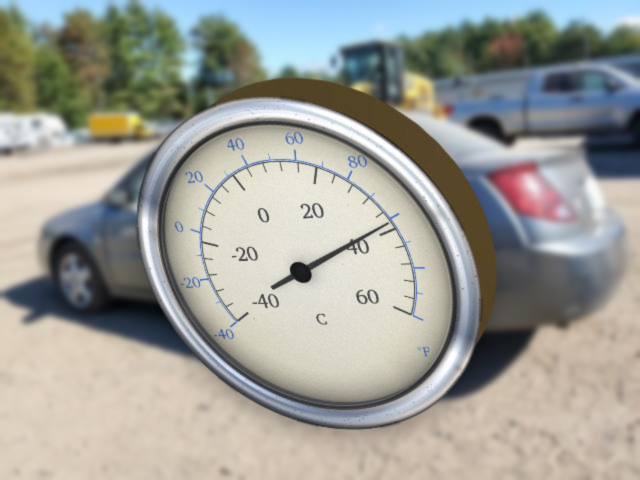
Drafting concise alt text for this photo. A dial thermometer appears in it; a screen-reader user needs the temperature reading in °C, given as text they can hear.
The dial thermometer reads 38 °C
